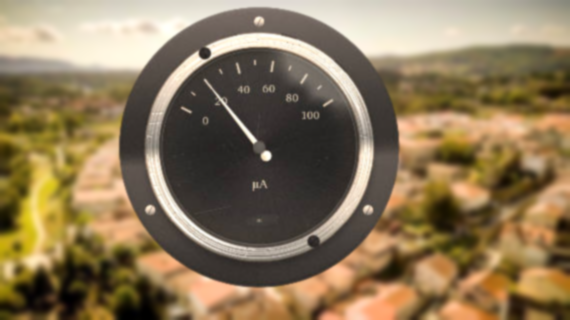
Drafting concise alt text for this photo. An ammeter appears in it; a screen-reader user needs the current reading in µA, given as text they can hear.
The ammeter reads 20 µA
